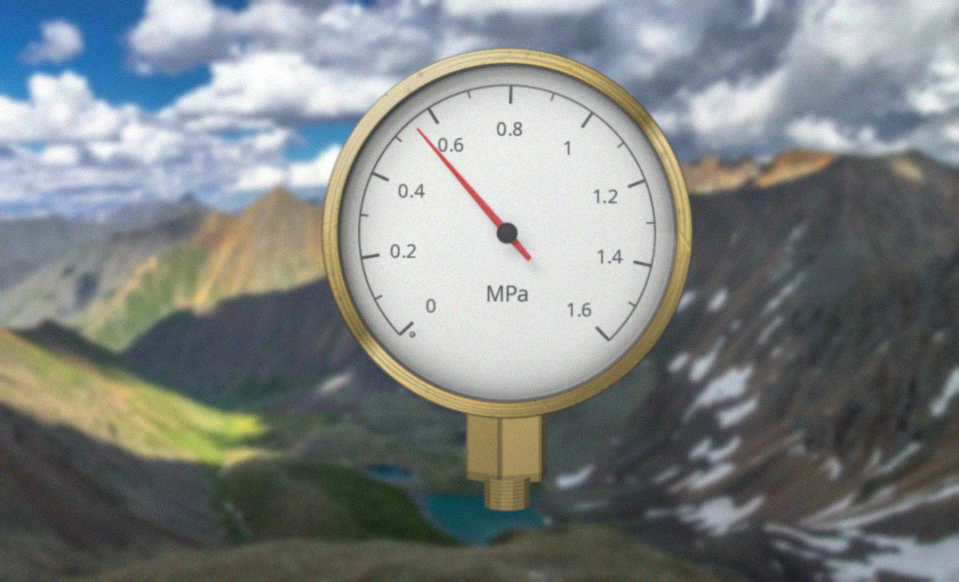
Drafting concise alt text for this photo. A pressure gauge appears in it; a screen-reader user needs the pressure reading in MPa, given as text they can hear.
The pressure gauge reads 0.55 MPa
